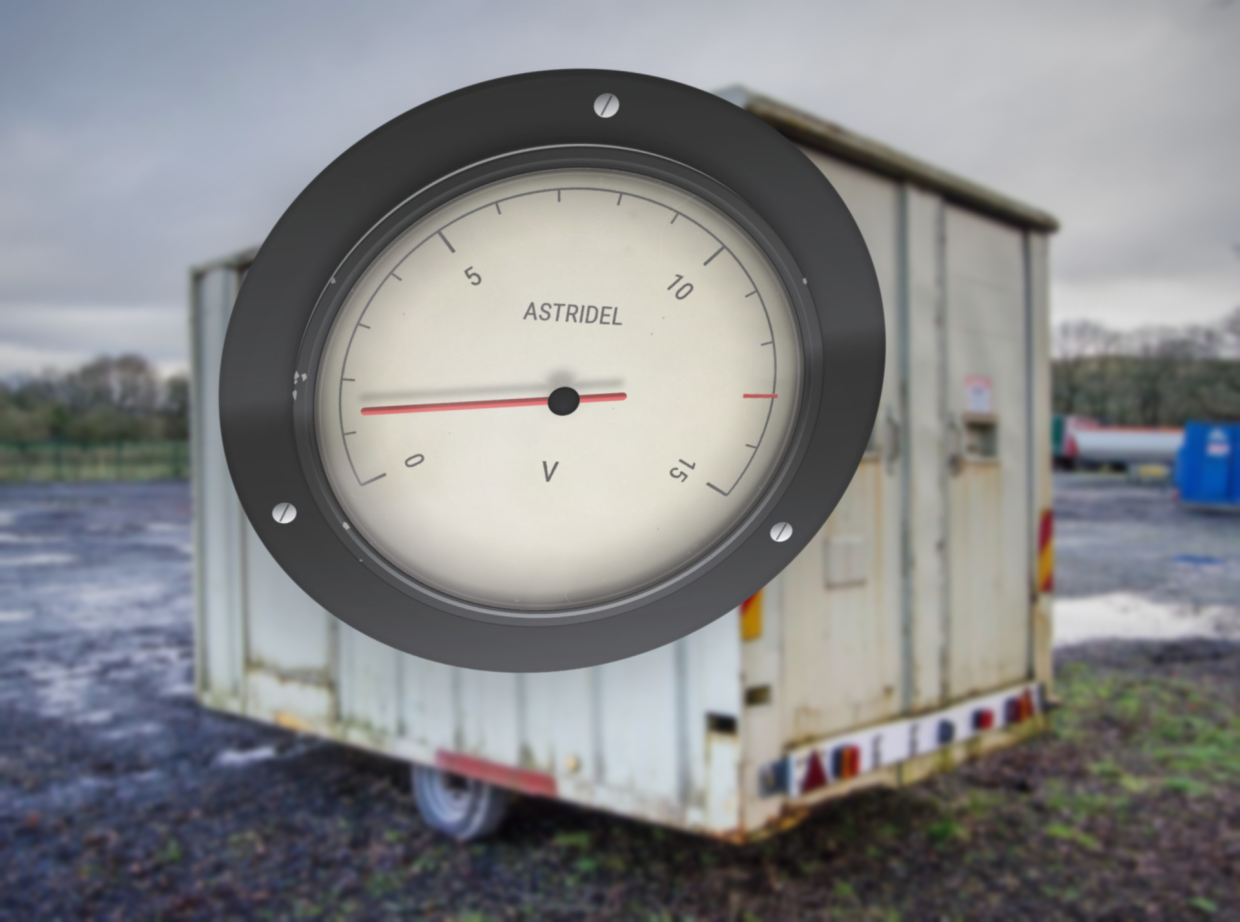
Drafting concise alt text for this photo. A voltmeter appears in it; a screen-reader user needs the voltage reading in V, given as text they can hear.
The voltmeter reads 1.5 V
